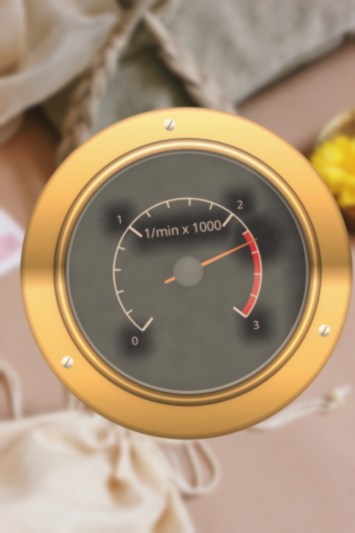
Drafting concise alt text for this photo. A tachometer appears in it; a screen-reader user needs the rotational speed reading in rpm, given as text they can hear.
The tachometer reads 2300 rpm
